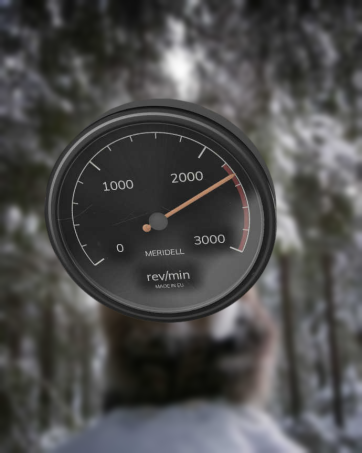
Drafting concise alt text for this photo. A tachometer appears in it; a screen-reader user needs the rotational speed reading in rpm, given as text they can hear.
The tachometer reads 2300 rpm
